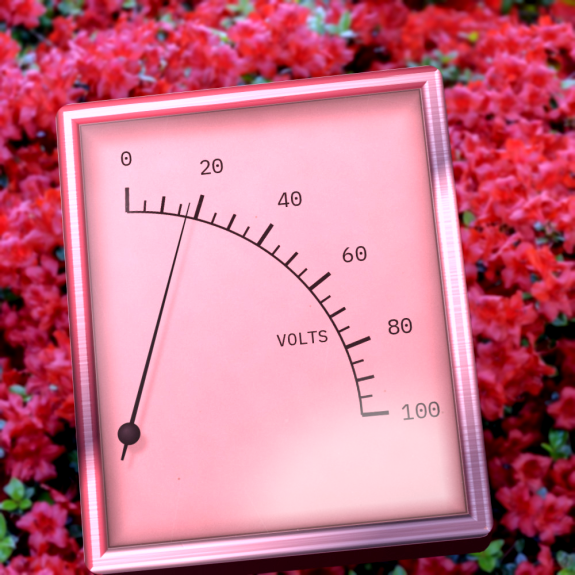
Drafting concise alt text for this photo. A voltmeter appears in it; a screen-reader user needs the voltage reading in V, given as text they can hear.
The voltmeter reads 17.5 V
